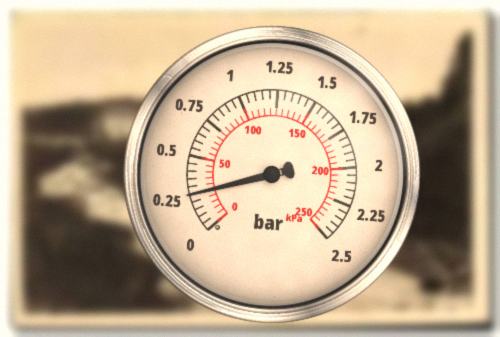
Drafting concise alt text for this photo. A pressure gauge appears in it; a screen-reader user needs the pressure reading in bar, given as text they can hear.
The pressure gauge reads 0.25 bar
